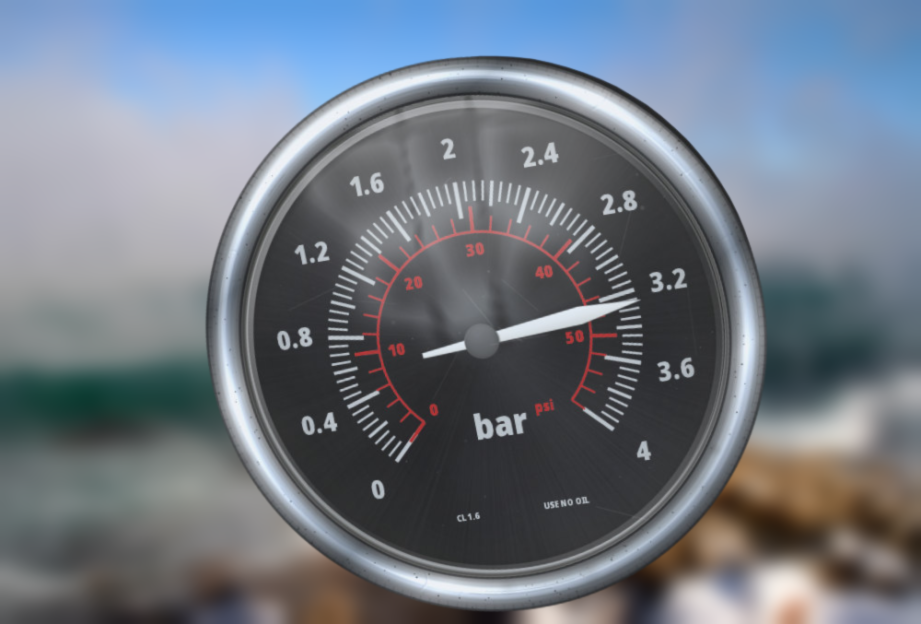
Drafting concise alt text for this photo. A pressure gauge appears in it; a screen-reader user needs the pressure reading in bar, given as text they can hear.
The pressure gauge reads 3.25 bar
